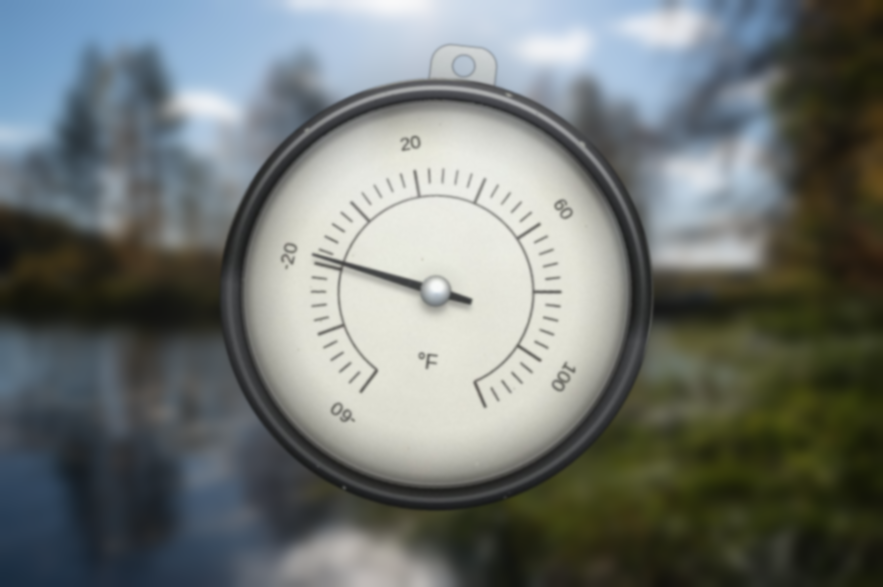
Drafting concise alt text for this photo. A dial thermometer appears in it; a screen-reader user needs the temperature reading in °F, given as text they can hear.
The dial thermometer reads -18 °F
